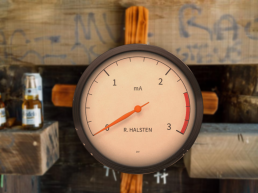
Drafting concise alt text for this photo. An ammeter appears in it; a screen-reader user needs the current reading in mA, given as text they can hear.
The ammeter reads 0 mA
